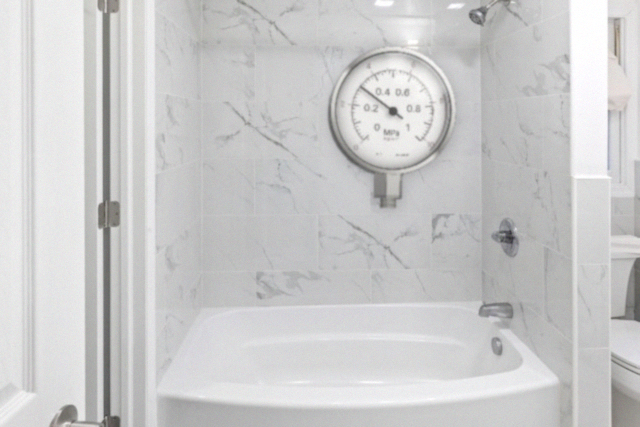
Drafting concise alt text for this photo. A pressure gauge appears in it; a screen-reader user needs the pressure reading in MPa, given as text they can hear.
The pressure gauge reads 0.3 MPa
